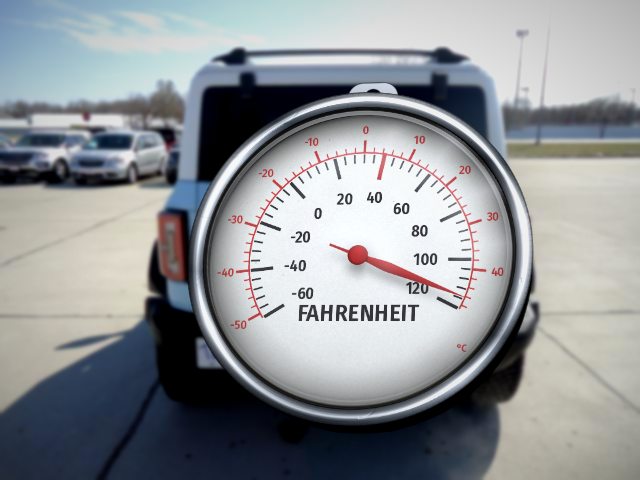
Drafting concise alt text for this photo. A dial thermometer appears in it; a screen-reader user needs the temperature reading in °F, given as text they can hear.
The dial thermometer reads 116 °F
